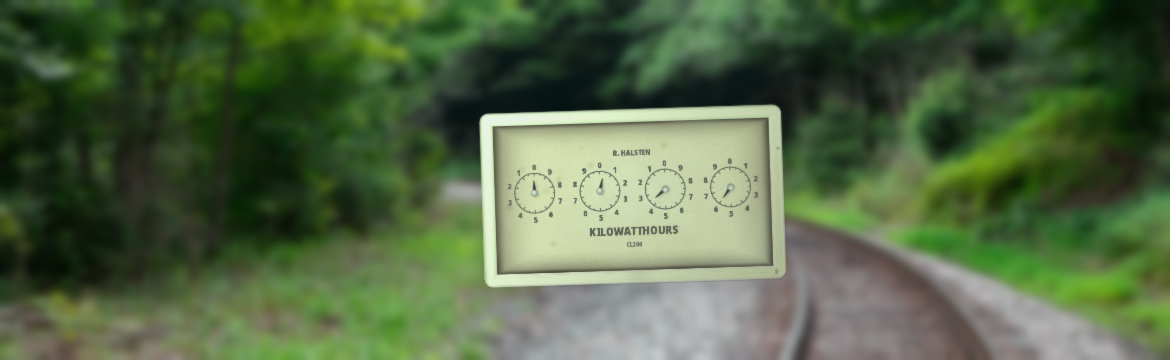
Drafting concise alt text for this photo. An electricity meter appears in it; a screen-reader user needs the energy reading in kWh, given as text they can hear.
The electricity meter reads 36 kWh
